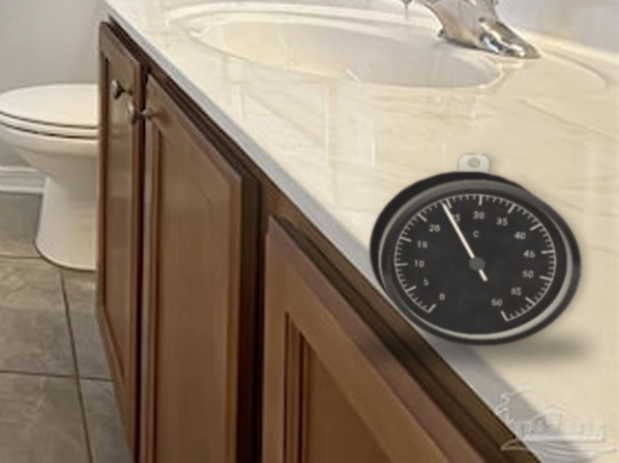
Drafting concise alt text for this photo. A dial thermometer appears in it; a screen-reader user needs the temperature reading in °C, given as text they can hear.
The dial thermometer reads 24 °C
